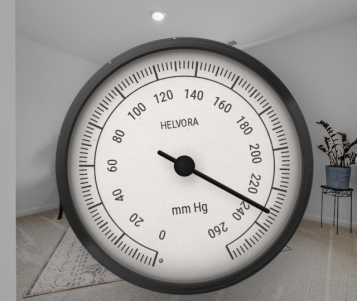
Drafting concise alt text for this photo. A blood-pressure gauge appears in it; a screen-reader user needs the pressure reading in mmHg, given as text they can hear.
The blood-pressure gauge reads 232 mmHg
